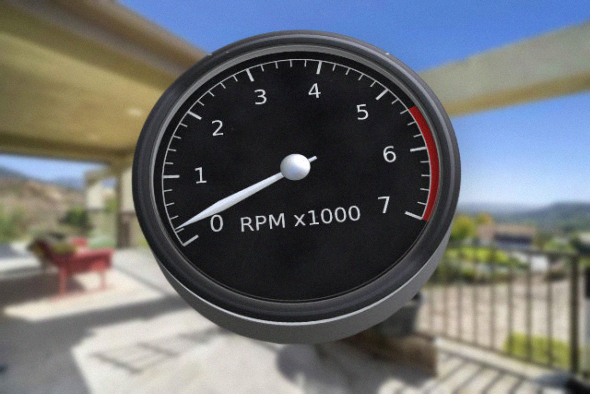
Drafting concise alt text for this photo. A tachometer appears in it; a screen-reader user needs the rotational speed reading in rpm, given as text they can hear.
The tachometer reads 200 rpm
